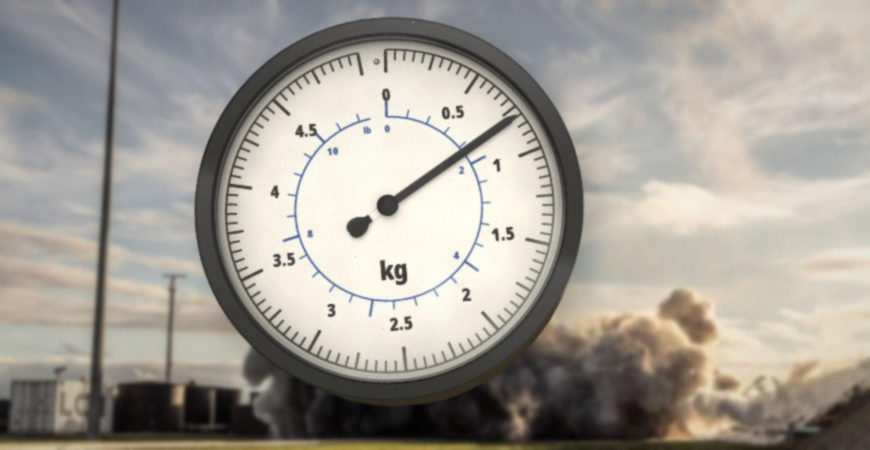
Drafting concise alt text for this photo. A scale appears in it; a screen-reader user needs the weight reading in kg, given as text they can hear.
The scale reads 0.8 kg
